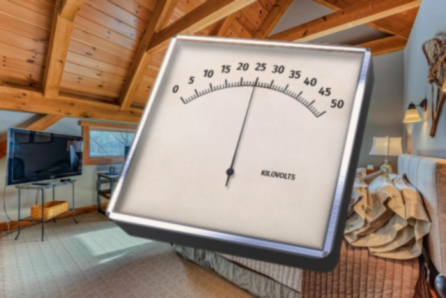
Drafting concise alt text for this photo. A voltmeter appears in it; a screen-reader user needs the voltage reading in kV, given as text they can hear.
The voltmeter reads 25 kV
